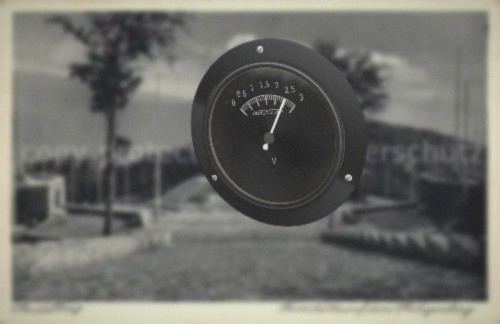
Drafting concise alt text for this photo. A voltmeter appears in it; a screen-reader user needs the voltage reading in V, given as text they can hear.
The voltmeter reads 2.5 V
